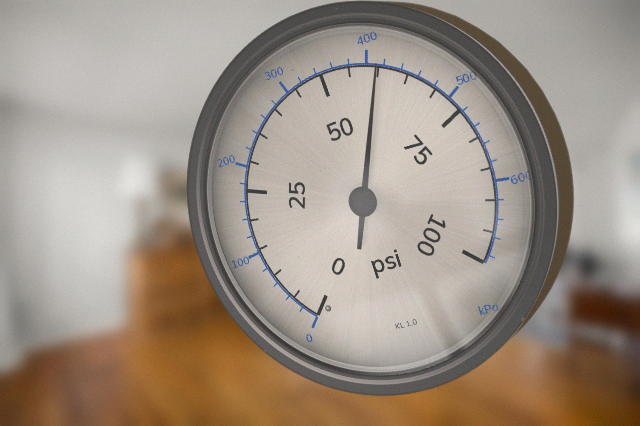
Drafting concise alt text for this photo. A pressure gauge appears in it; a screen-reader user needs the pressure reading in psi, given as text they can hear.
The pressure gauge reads 60 psi
